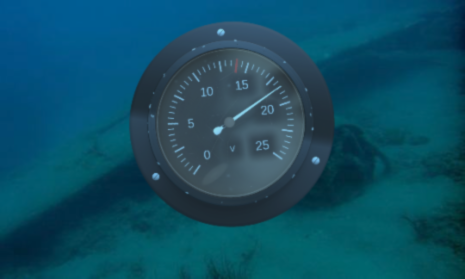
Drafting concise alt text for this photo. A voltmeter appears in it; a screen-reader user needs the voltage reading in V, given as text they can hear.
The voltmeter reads 18.5 V
